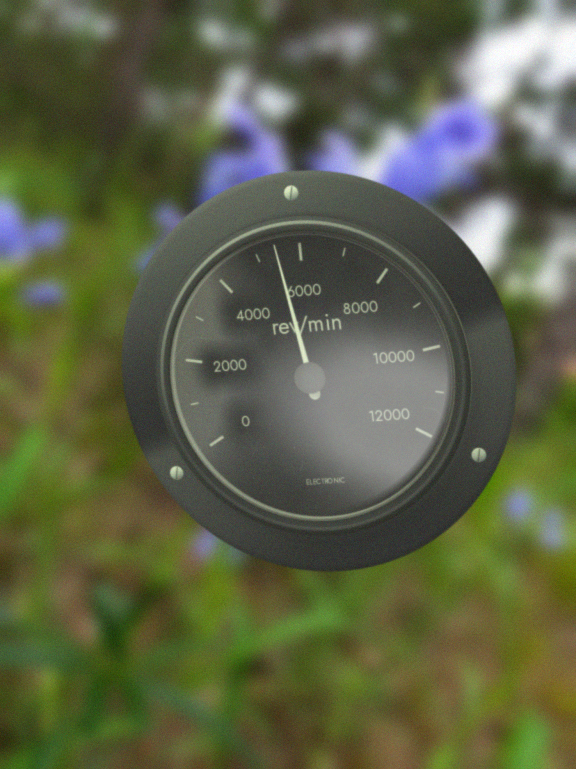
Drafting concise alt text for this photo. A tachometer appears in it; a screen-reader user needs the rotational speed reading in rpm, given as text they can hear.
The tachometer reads 5500 rpm
